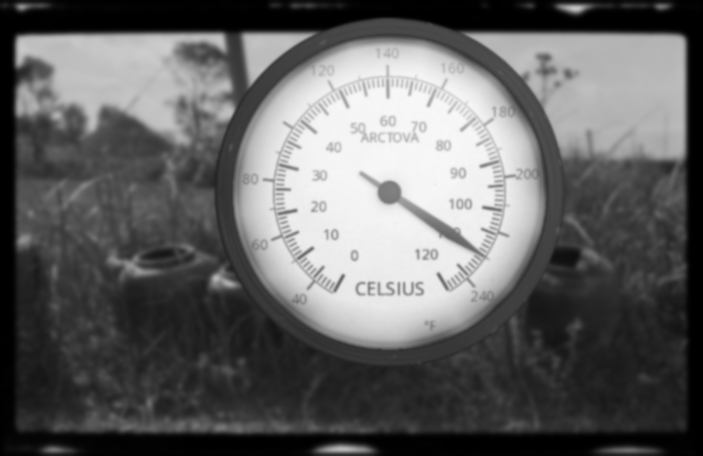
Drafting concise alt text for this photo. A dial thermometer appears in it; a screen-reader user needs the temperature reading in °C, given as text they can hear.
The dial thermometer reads 110 °C
